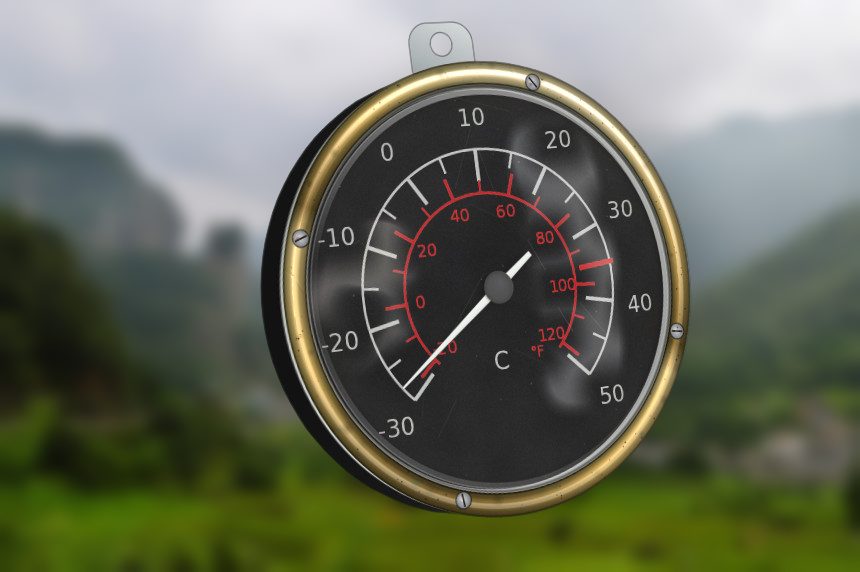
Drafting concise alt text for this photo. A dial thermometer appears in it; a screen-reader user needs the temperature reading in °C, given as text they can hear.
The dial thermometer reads -27.5 °C
